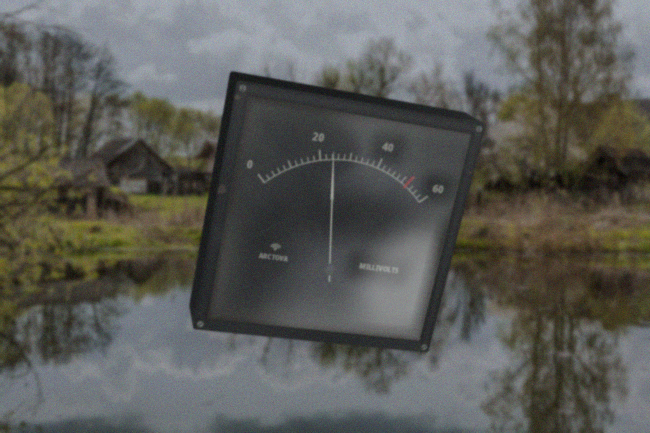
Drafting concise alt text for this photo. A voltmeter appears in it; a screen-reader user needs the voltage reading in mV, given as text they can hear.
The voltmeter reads 24 mV
